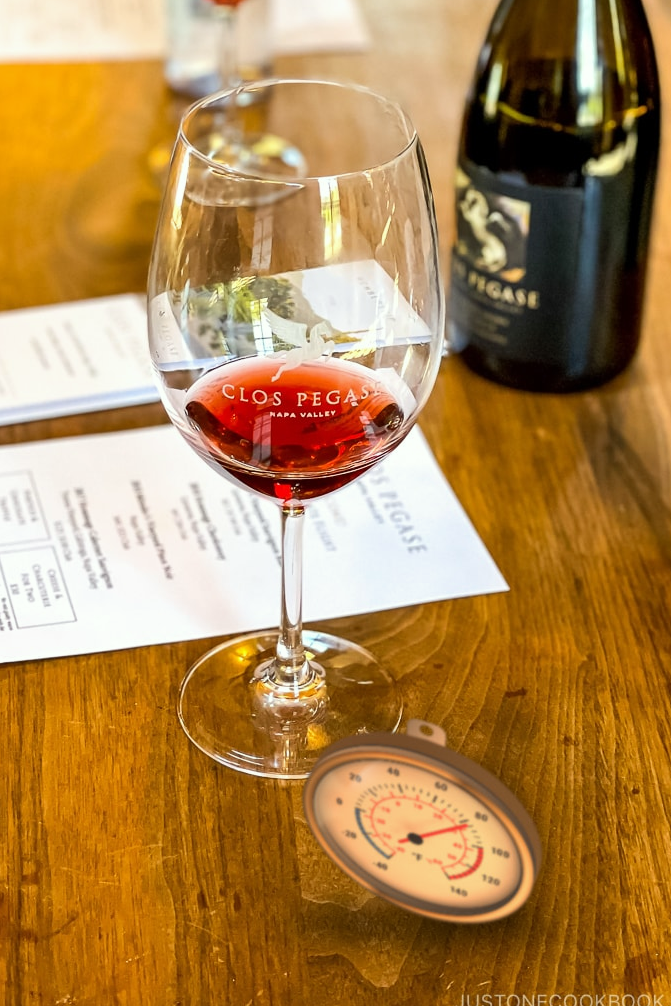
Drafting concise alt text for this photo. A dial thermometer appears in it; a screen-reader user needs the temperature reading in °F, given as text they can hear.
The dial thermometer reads 80 °F
